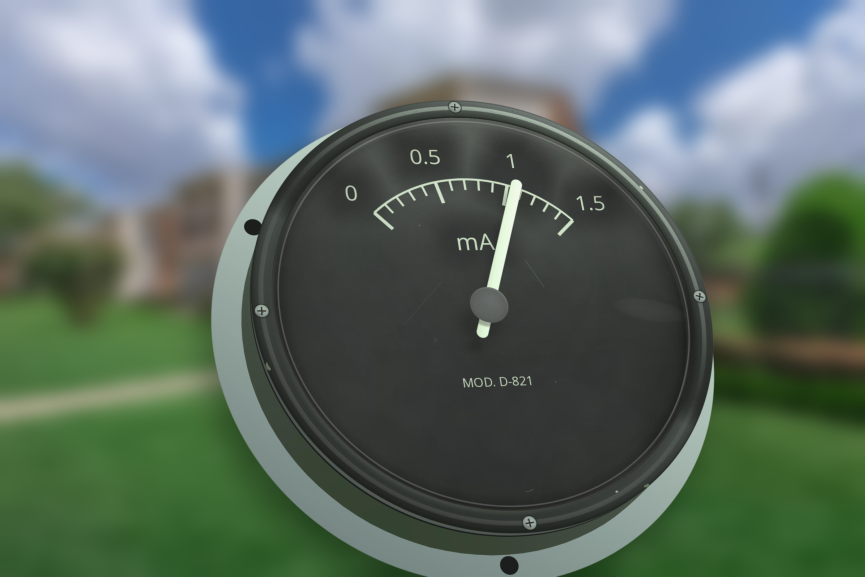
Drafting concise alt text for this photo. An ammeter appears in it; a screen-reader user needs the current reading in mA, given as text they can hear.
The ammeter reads 1.05 mA
